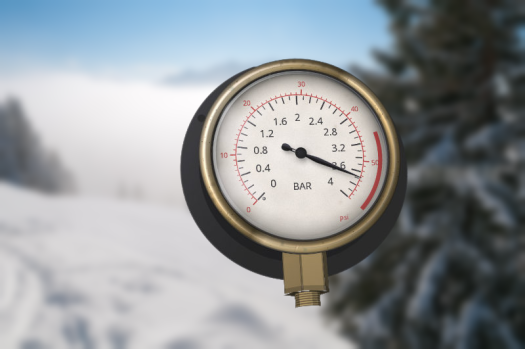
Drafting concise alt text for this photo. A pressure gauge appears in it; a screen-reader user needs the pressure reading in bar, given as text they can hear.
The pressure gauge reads 3.7 bar
